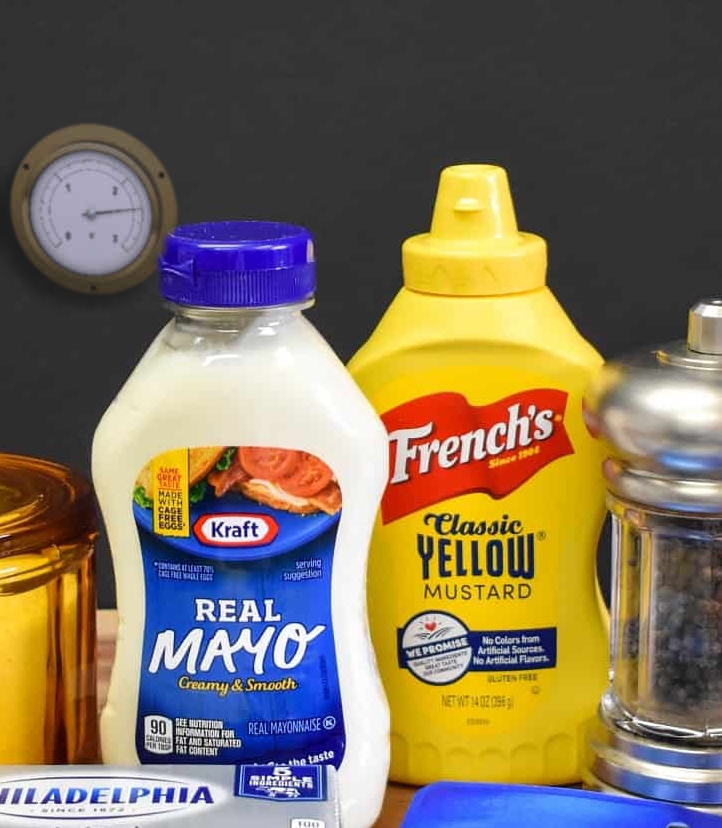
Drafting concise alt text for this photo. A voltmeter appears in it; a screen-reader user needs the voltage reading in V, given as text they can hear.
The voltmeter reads 2.4 V
